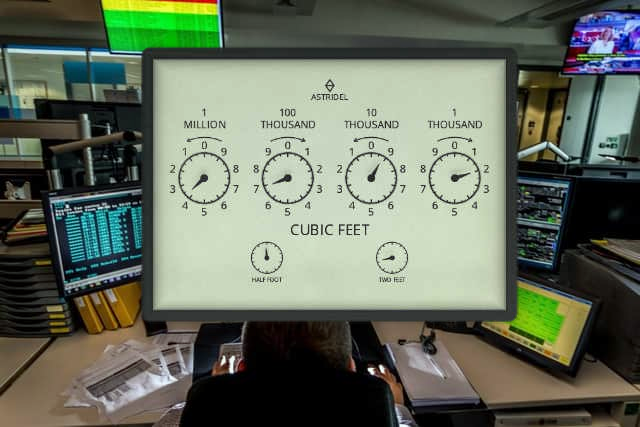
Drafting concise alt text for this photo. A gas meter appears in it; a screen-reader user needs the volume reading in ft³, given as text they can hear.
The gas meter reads 369200 ft³
